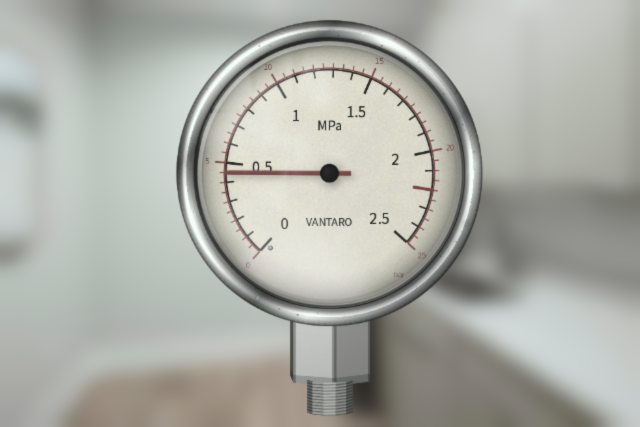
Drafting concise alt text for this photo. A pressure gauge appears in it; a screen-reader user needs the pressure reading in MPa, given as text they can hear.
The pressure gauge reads 0.45 MPa
